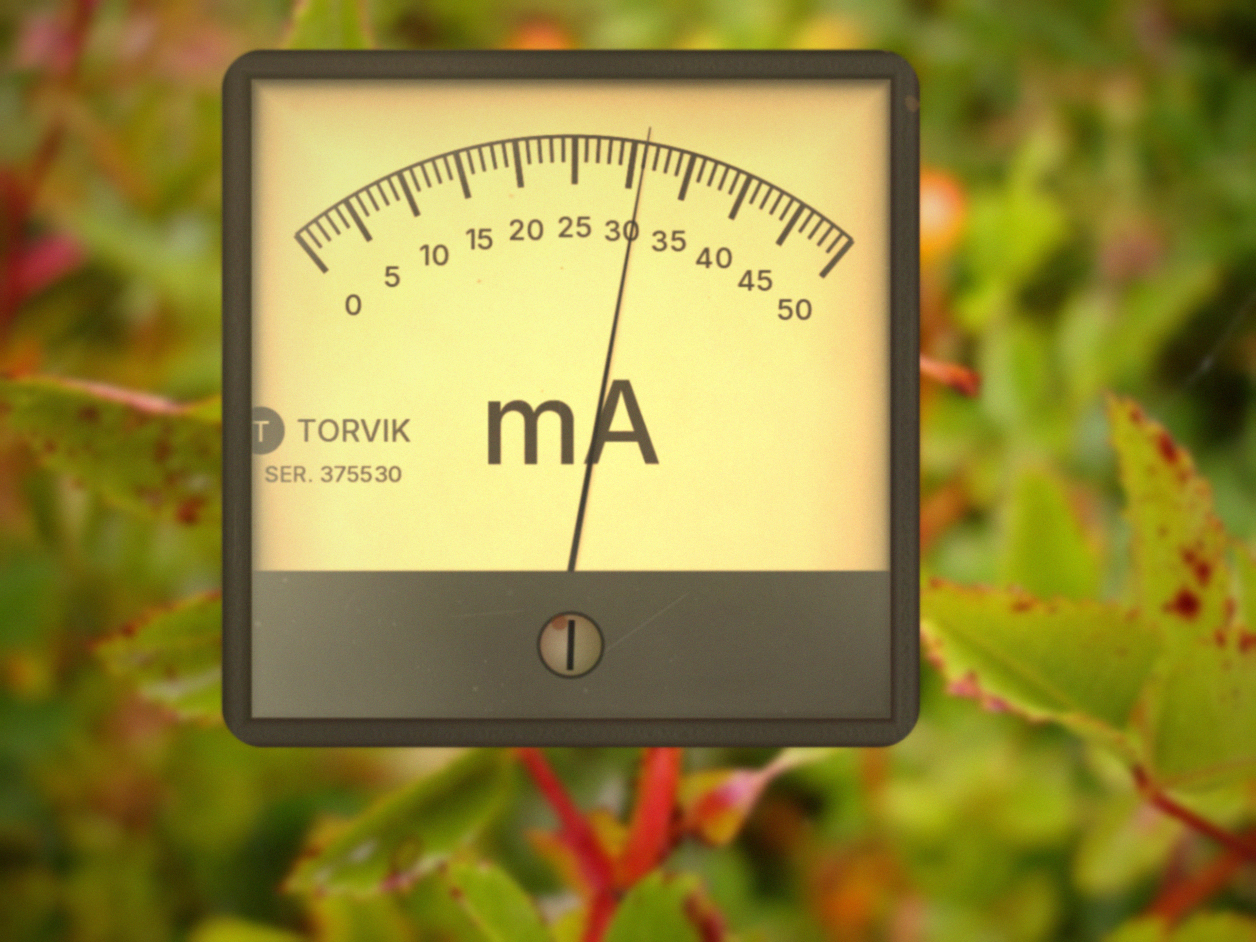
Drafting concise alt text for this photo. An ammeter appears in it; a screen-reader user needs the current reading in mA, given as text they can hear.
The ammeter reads 31 mA
